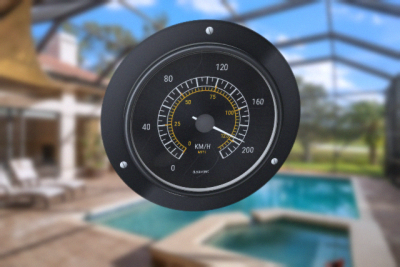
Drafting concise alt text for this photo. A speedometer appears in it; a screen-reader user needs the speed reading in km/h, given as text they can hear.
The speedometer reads 195 km/h
